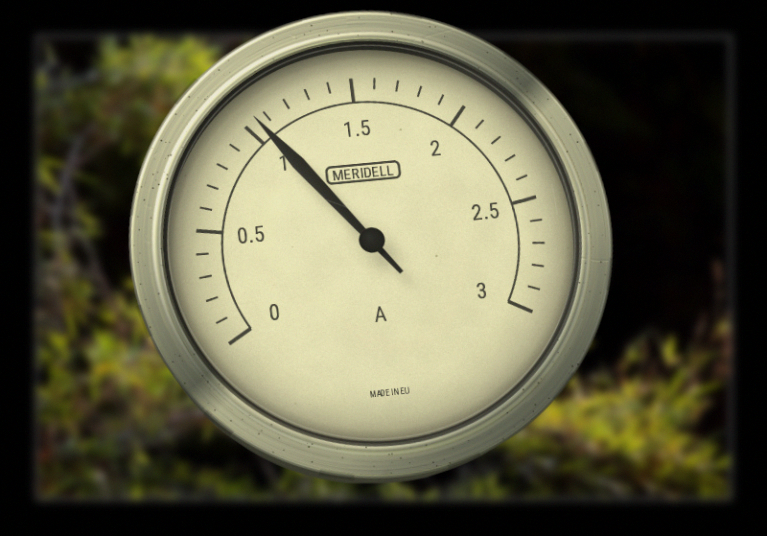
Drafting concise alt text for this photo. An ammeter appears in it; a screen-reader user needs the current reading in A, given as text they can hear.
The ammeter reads 1.05 A
